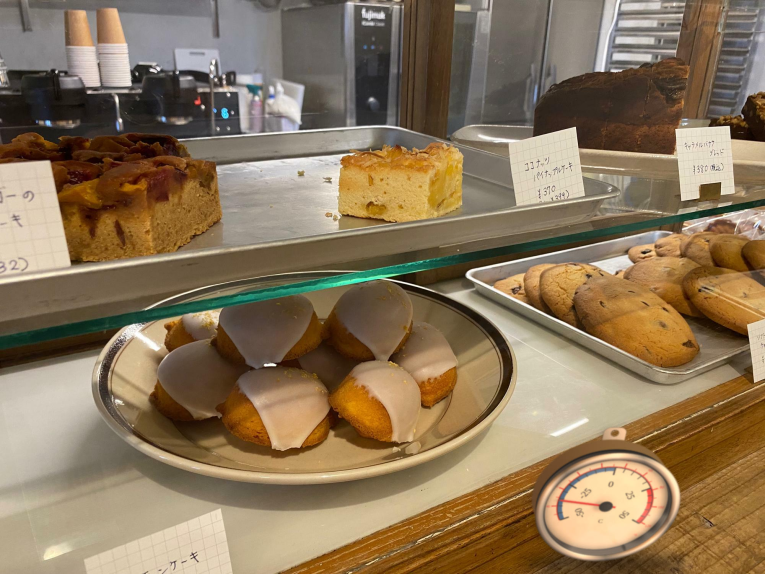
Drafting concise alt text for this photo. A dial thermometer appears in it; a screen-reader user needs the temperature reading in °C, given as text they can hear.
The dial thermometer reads -35 °C
